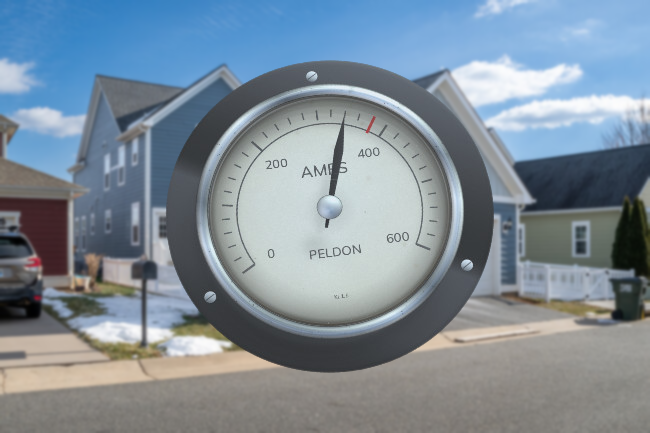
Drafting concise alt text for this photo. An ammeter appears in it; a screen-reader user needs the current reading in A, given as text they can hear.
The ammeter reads 340 A
